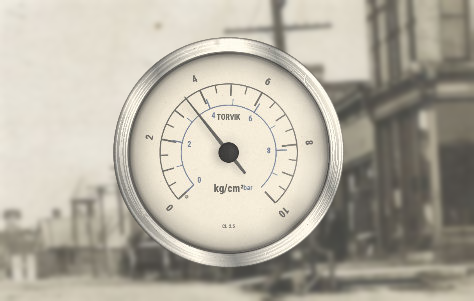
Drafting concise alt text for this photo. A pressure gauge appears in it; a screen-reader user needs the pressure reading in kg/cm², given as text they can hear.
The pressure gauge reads 3.5 kg/cm²
